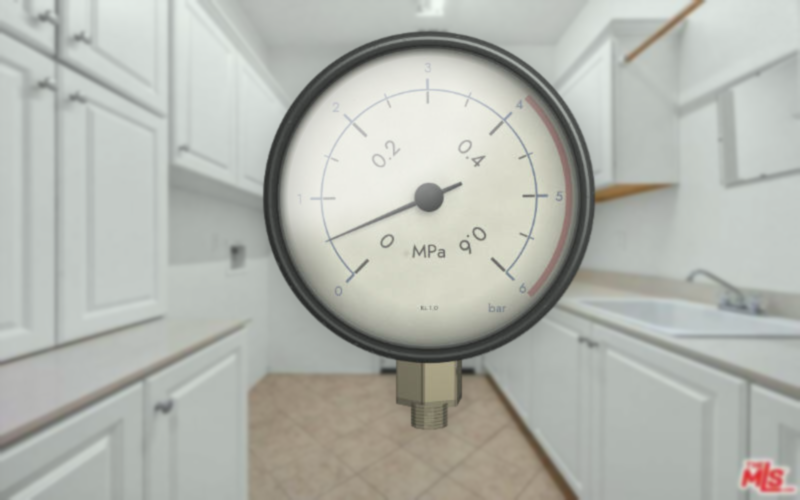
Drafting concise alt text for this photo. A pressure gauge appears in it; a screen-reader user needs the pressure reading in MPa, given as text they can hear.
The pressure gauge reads 0.05 MPa
